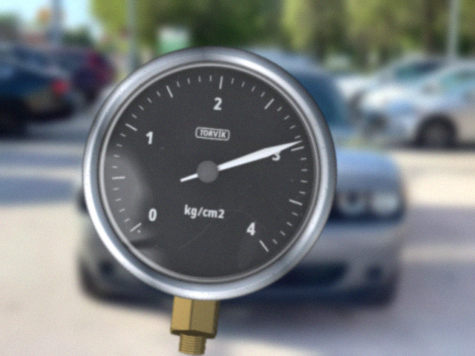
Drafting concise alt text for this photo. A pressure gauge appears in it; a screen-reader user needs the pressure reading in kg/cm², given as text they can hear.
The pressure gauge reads 2.95 kg/cm²
